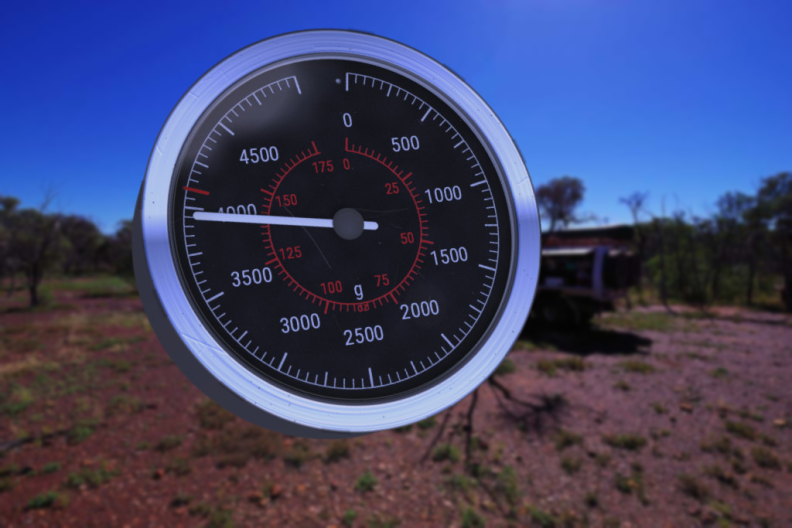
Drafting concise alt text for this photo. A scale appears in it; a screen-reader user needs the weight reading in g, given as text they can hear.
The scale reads 3950 g
